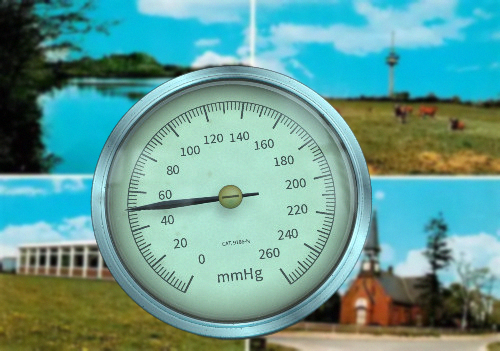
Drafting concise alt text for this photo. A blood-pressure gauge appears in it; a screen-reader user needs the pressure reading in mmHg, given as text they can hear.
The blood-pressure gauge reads 50 mmHg
